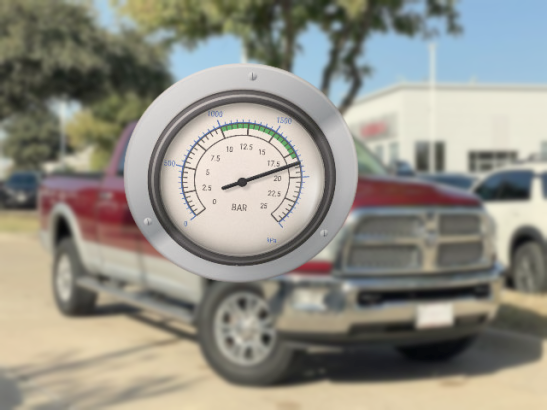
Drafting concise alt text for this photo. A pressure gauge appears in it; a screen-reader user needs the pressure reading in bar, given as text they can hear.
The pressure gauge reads 18.5 bar
